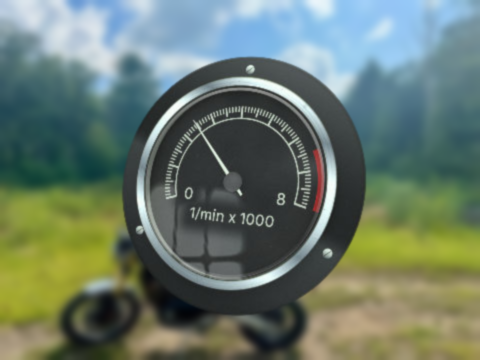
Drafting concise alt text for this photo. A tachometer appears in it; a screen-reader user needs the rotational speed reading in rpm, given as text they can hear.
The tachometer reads 2500 rpm
